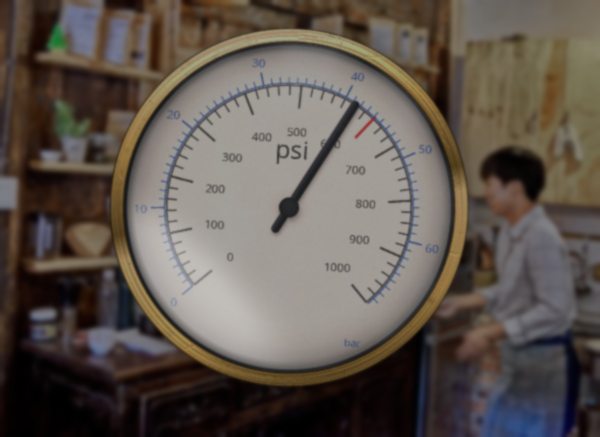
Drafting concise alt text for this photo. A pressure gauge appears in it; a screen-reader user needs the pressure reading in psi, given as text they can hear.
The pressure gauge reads 600 psi
